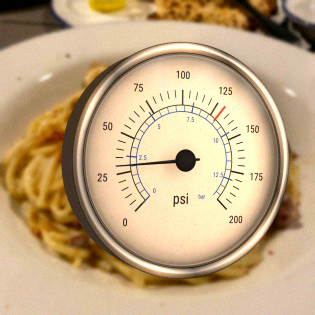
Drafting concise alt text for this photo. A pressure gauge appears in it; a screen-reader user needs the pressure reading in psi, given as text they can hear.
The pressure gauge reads 30 psi
